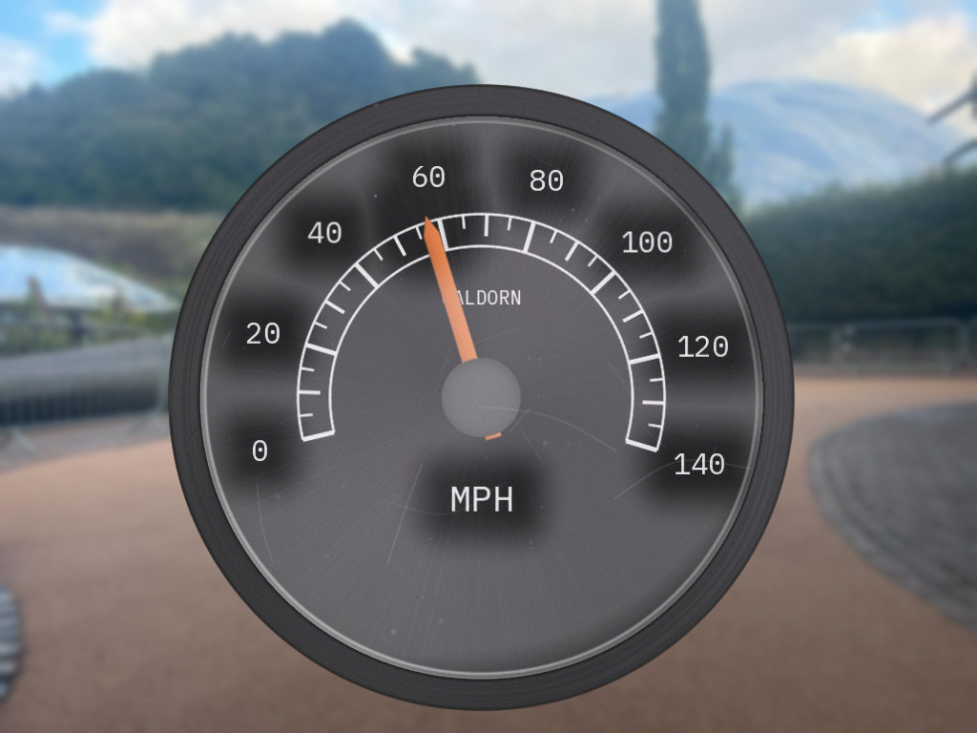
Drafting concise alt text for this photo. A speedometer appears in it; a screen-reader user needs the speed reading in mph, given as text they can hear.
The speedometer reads 57.5 mph
